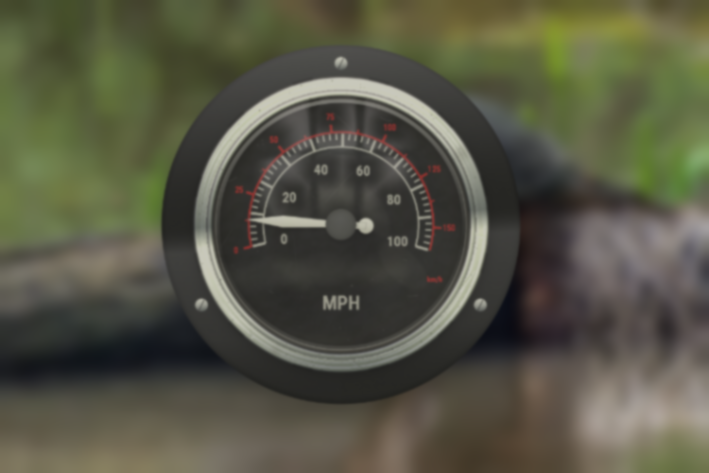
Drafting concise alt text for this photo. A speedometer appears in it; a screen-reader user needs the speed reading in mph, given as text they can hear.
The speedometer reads 8 mph
